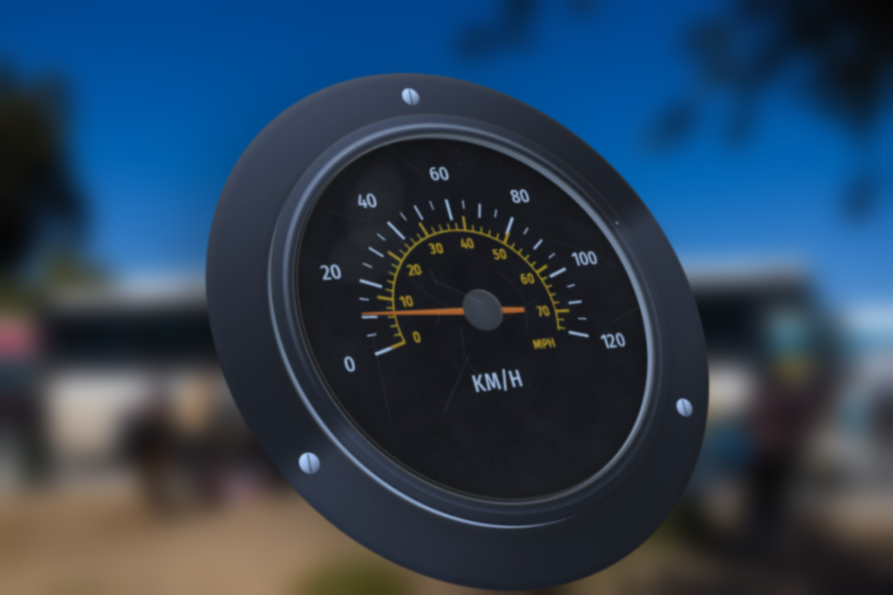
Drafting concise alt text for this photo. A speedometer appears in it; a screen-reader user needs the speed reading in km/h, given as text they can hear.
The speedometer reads 10 km/h
